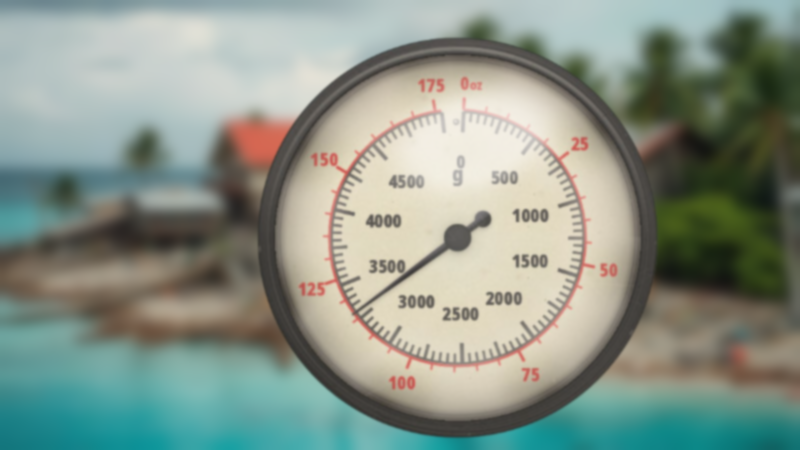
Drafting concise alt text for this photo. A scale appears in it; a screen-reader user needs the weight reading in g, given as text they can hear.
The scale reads 3300 g
